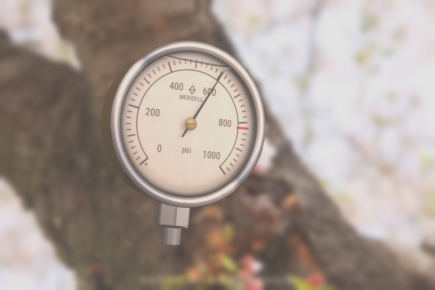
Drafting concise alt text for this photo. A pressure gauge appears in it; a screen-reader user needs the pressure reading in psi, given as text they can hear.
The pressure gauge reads 600 psi
